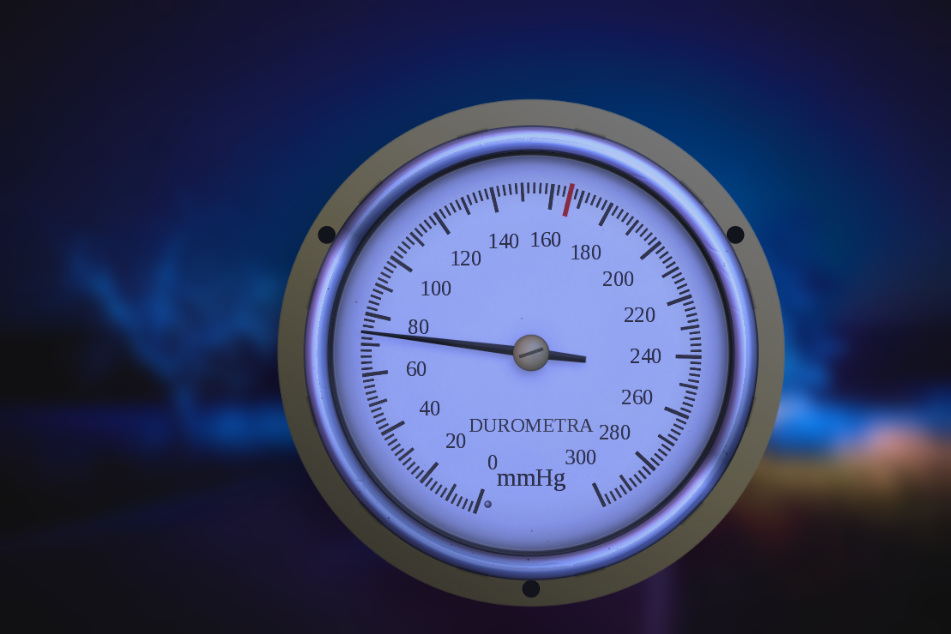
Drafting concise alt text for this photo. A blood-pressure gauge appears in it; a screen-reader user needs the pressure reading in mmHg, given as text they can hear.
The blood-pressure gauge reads 74 mmHg
